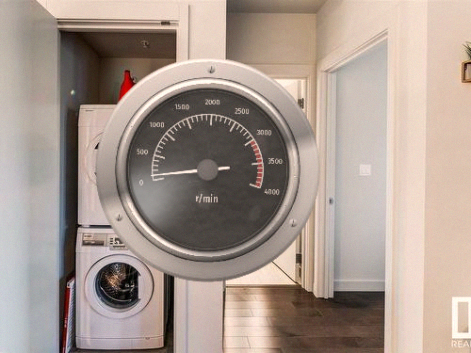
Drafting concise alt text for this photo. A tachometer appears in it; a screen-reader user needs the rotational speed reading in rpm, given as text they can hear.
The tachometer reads 100 rpm
